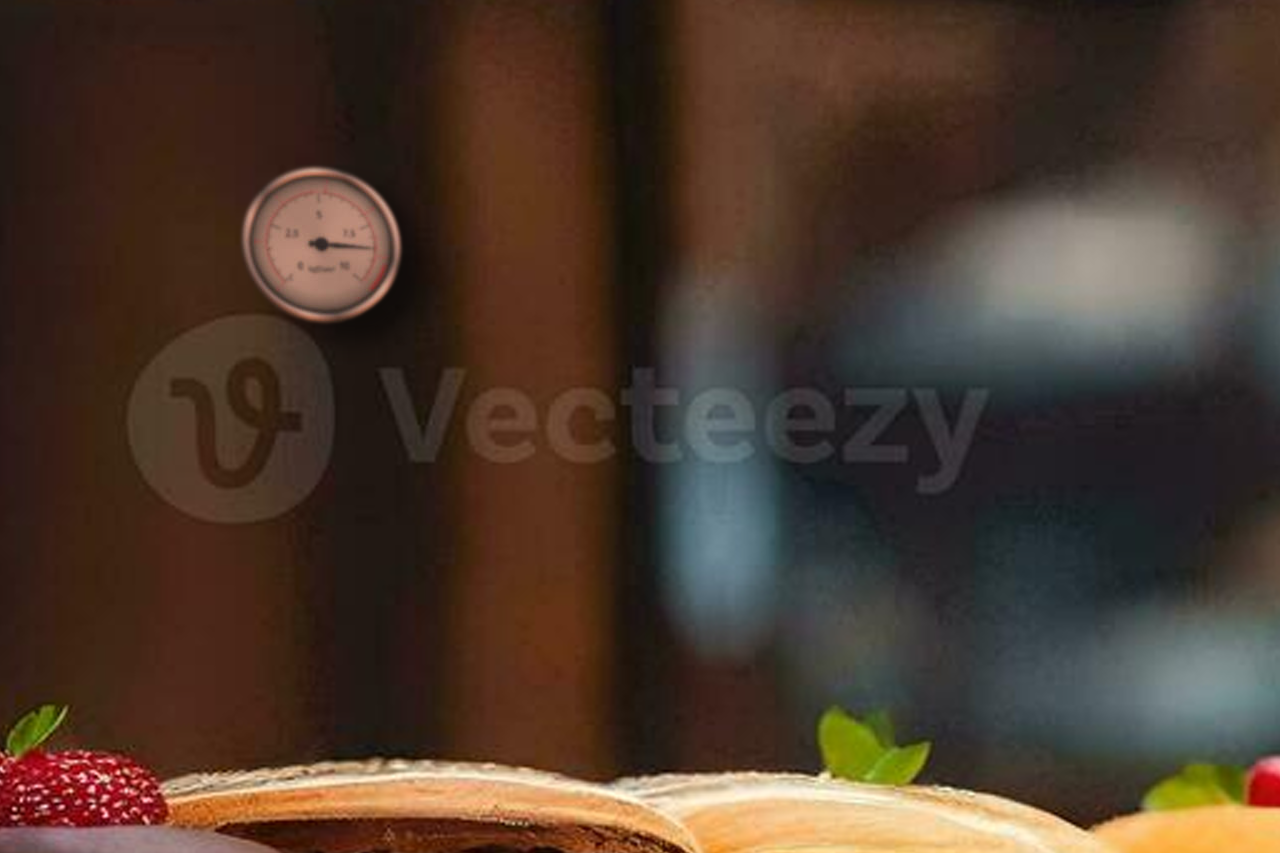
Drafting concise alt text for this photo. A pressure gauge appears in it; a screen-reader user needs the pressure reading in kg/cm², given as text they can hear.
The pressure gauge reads 8.5 kg/cm²
